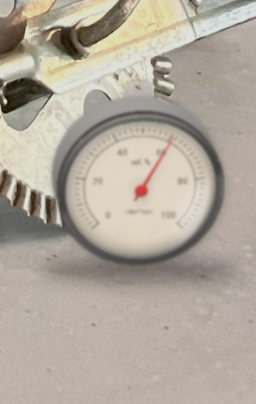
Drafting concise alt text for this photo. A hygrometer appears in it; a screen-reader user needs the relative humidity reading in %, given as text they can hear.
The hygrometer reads 60 %
